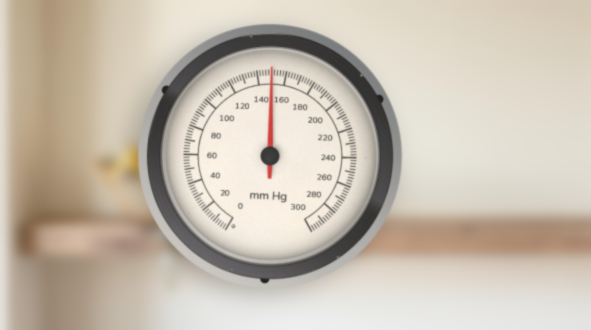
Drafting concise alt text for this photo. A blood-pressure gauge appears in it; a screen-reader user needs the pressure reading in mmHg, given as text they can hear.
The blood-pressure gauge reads 150 mmHg
